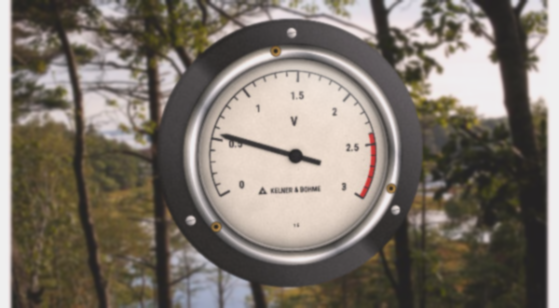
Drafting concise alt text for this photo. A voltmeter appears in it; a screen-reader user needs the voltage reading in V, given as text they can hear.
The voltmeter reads 0.55 V
